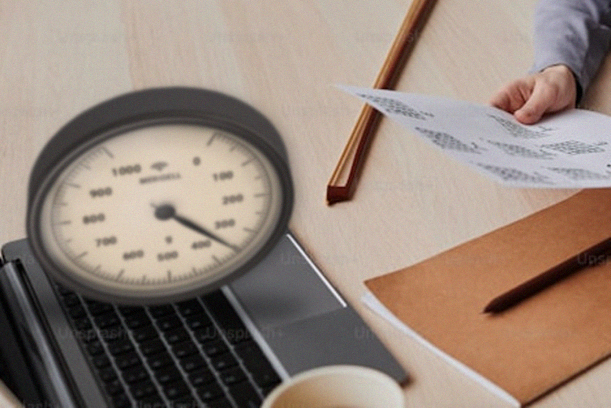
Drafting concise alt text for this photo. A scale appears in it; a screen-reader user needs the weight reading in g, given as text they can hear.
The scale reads 350 g
